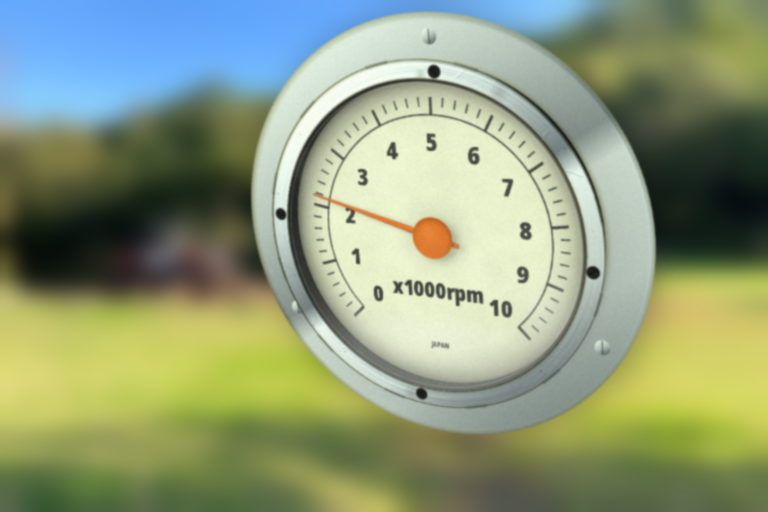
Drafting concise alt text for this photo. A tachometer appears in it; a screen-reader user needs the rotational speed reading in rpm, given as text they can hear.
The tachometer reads 2200 rpm
